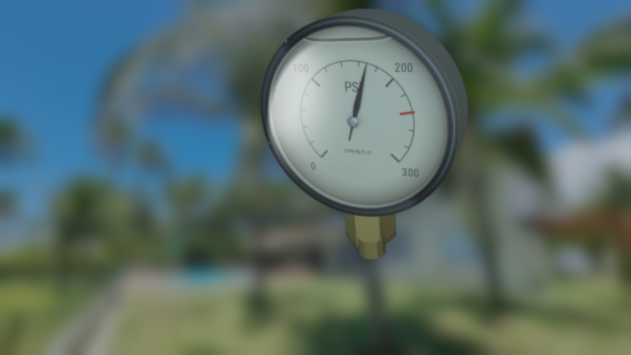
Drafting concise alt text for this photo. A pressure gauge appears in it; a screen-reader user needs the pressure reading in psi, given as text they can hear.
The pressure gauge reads 170 psi
